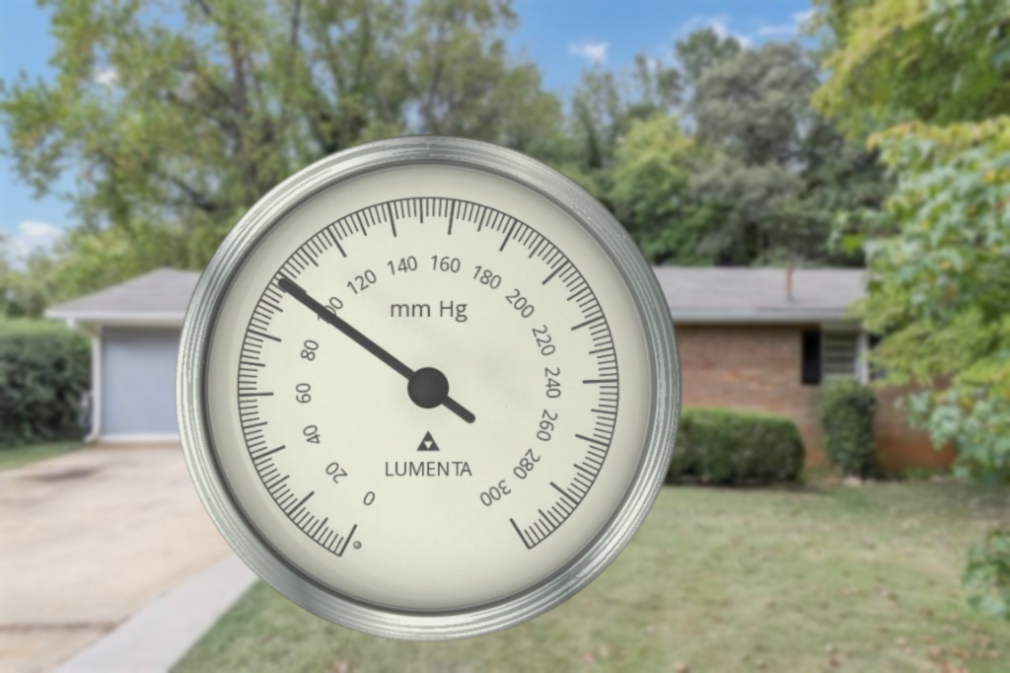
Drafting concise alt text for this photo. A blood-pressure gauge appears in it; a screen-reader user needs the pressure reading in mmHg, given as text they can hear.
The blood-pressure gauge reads 98 mmHg
